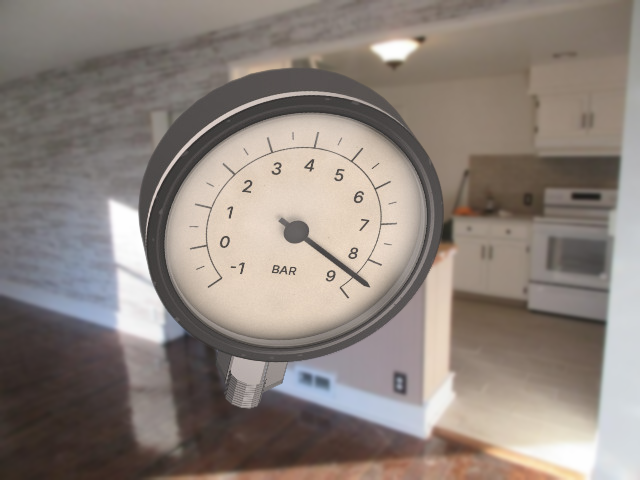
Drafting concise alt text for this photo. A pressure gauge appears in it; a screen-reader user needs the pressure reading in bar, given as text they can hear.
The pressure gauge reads 8.5 bar
